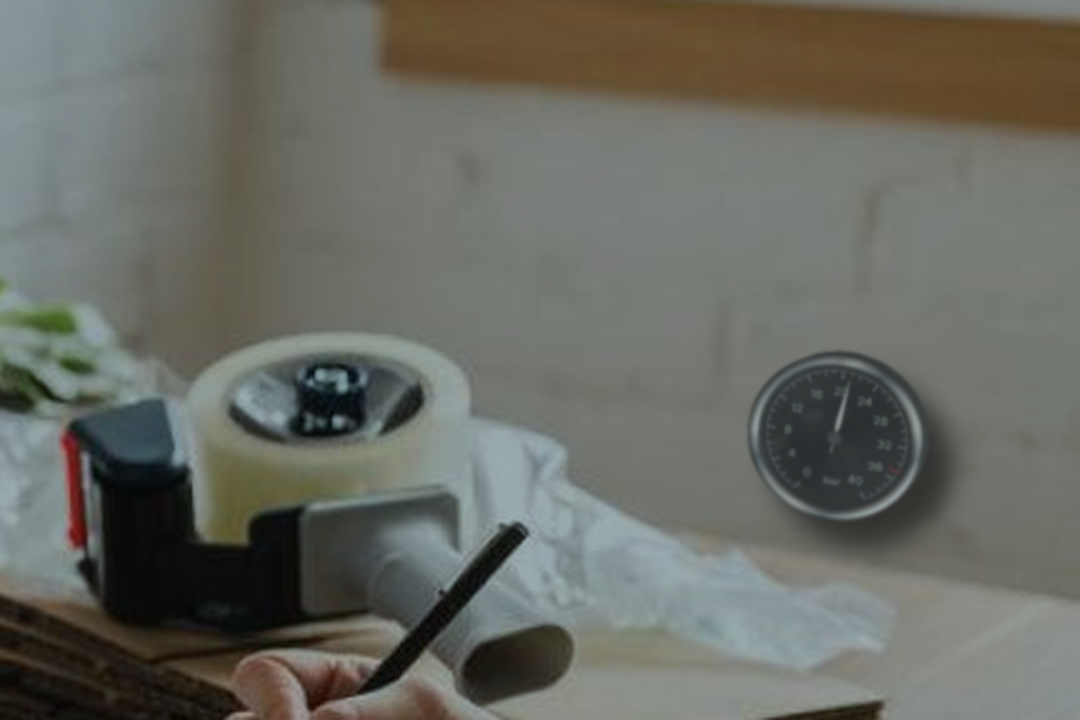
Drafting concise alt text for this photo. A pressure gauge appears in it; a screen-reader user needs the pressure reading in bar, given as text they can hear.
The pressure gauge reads 21 bar
